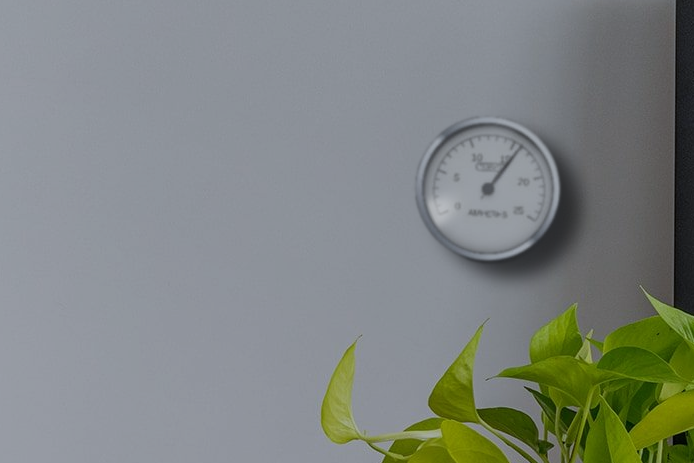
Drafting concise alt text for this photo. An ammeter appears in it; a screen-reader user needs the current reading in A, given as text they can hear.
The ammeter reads 16 A
